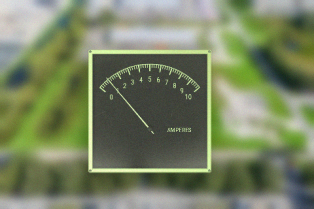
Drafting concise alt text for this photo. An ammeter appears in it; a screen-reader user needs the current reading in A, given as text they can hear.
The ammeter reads 1 A
